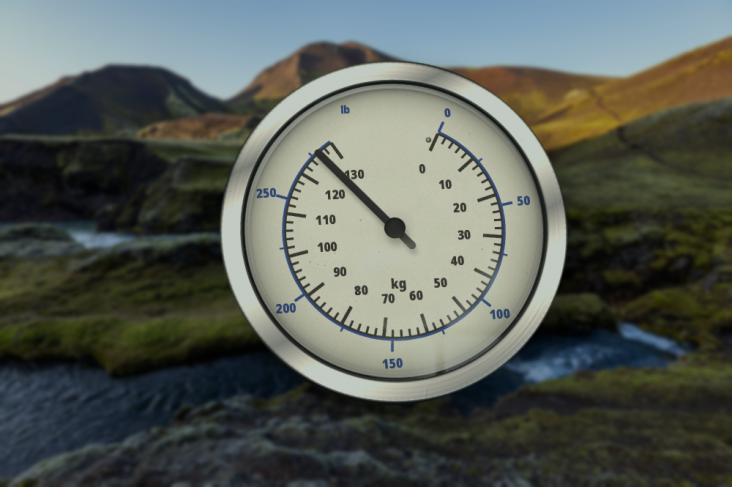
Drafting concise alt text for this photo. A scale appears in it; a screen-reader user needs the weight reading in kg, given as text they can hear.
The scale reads 126 kg
